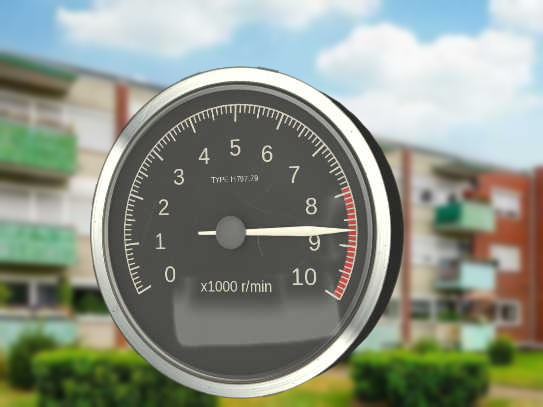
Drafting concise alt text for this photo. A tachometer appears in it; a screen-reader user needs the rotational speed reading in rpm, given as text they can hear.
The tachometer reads 8700 rpm
